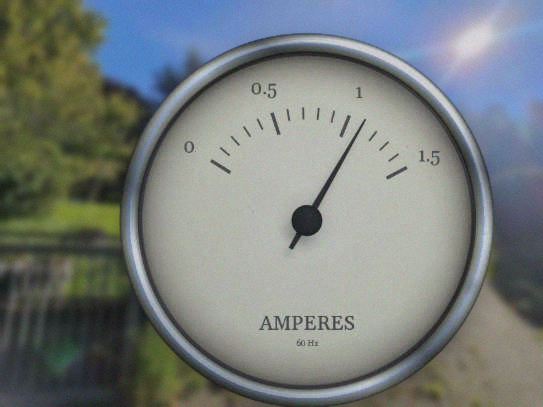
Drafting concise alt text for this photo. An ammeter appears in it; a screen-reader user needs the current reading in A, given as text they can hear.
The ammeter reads 1.1 A
